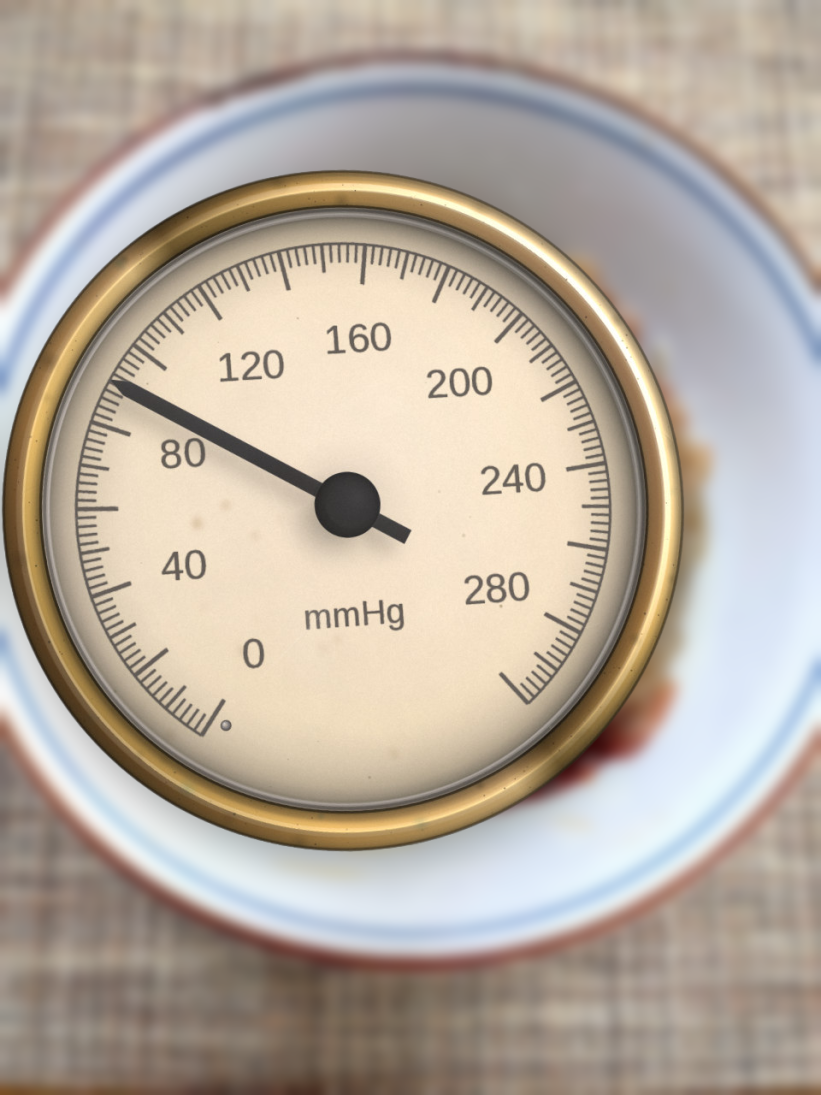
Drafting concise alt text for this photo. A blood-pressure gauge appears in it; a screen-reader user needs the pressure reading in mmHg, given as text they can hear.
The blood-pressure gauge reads 90 mmHg
